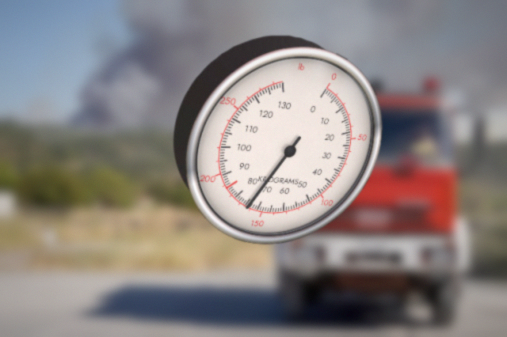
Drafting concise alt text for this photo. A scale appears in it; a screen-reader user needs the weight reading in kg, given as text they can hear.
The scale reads 75 kg
